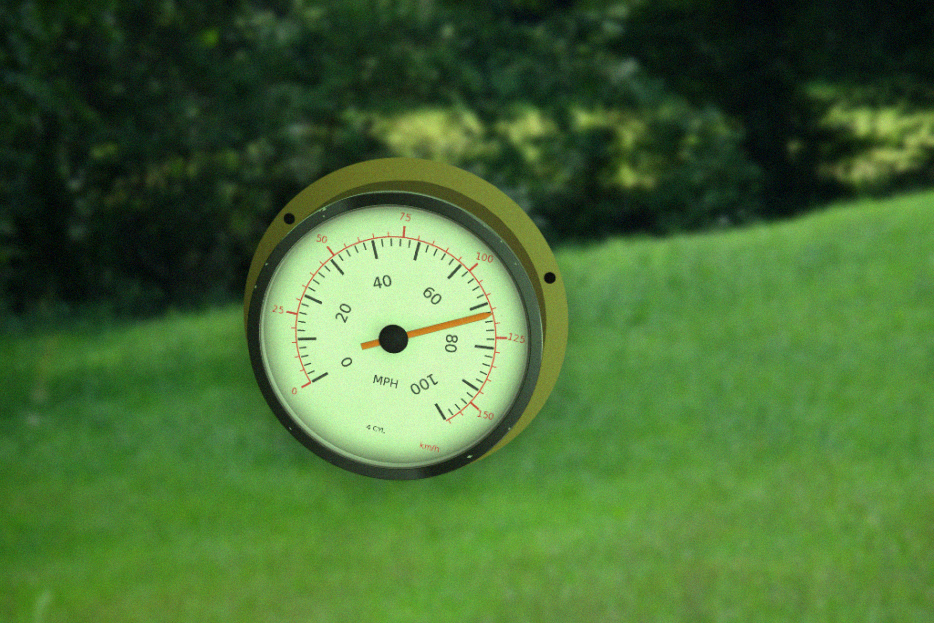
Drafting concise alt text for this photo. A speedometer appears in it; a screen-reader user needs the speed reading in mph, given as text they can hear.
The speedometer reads 72 mph
